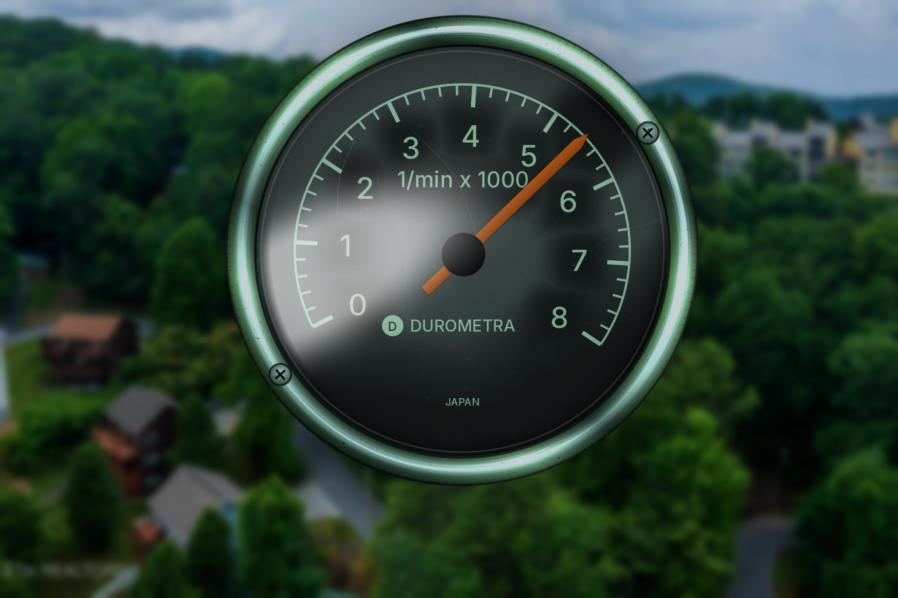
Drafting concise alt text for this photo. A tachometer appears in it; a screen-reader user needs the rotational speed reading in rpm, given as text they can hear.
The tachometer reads 5400 rpm
